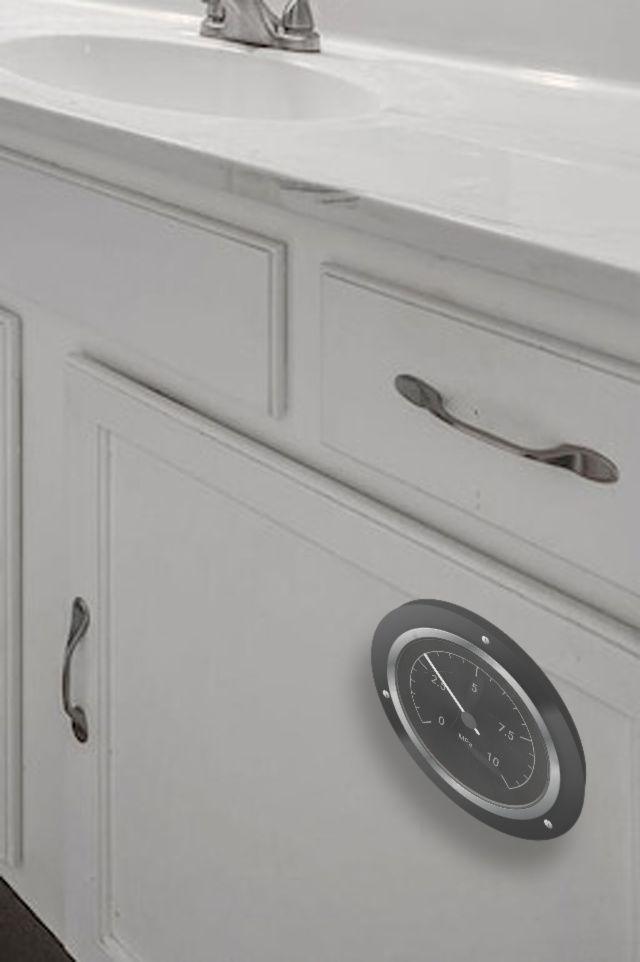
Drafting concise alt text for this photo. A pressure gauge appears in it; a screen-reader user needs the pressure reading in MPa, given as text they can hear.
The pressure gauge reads 3 MPa
